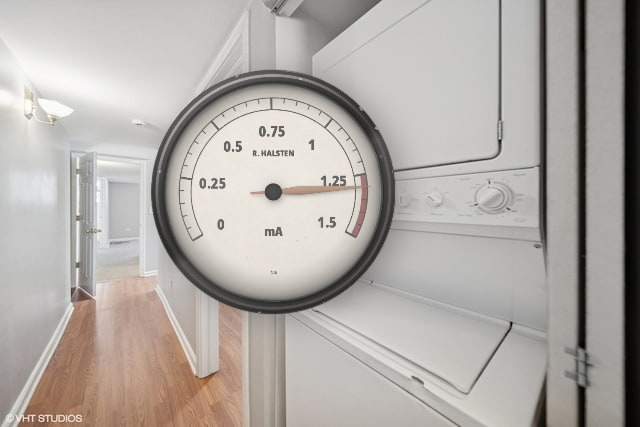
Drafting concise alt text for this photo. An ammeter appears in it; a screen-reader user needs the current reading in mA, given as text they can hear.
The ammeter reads 1.3 mA
